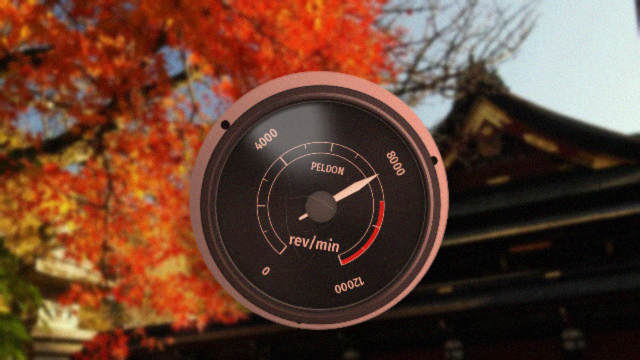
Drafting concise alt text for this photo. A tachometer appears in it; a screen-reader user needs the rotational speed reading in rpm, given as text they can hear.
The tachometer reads 8000 rpm
